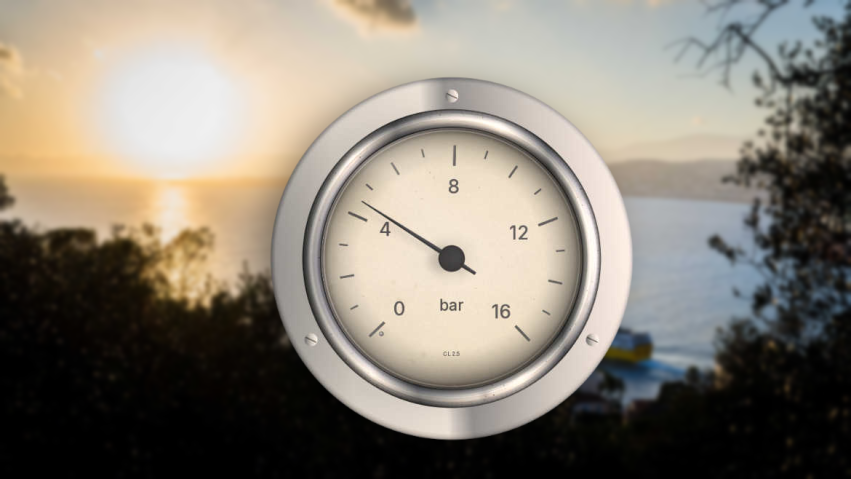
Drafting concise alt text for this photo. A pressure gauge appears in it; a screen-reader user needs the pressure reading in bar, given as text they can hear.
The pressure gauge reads 4.5 bar
